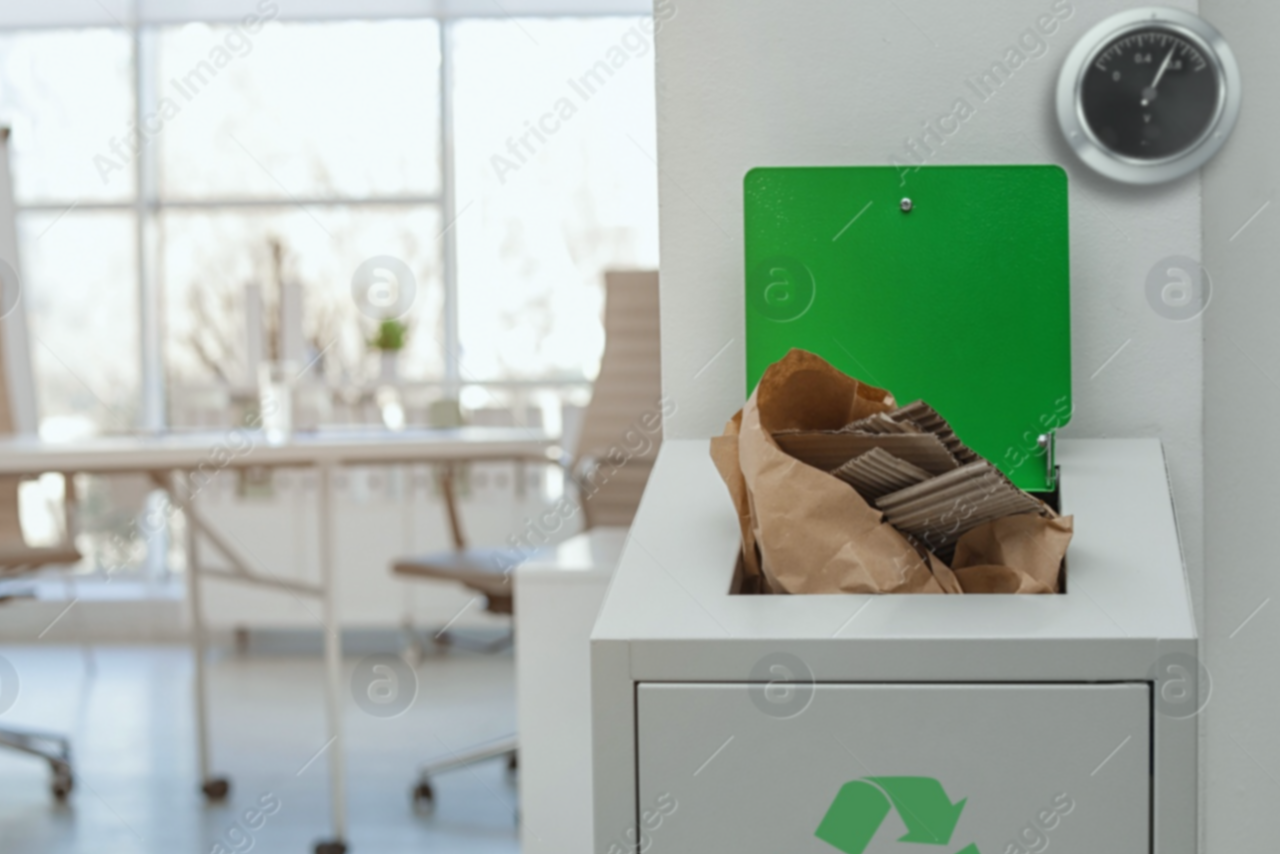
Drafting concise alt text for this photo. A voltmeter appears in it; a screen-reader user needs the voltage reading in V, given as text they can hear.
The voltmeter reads 0.7 V
